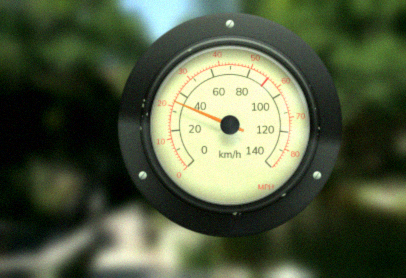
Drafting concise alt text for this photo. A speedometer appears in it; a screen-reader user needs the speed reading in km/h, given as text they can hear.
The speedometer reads 35 km/h
